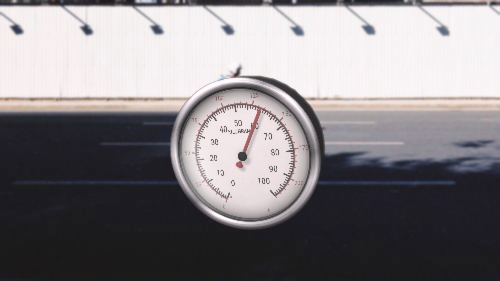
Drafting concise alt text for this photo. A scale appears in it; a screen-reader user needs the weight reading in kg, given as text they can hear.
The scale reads 60 kg
